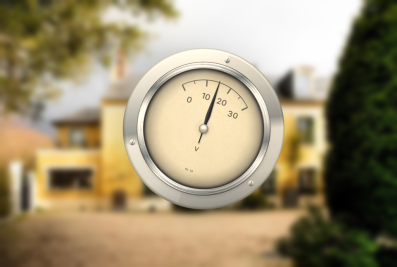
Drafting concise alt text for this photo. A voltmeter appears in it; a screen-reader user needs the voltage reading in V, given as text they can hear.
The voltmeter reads 15 V
